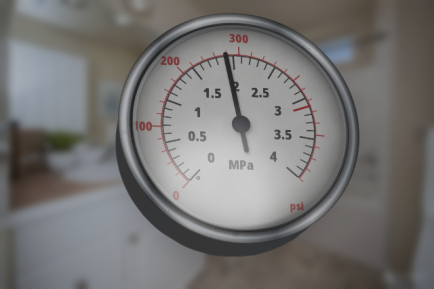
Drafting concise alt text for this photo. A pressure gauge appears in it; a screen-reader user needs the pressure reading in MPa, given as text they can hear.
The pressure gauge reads 1.9 MPa
